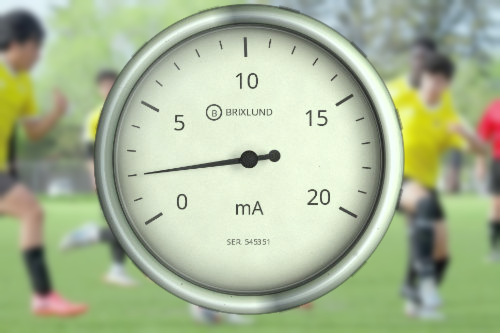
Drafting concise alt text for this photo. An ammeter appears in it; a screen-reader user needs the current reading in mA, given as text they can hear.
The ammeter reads 2 mA
